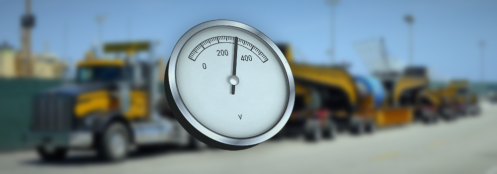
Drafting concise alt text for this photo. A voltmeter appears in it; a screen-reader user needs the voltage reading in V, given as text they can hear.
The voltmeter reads 300 V
